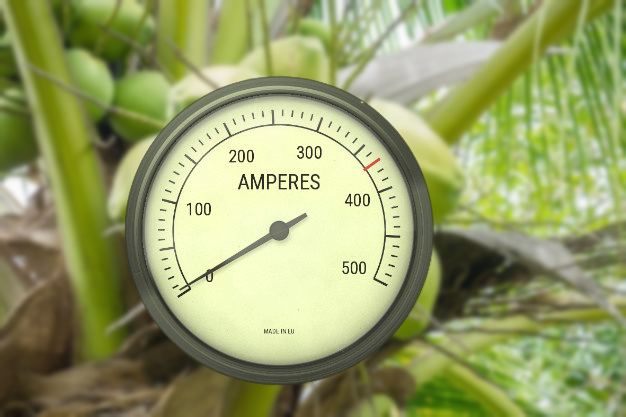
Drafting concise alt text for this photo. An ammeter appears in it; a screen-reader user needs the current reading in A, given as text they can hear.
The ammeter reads 5 A
